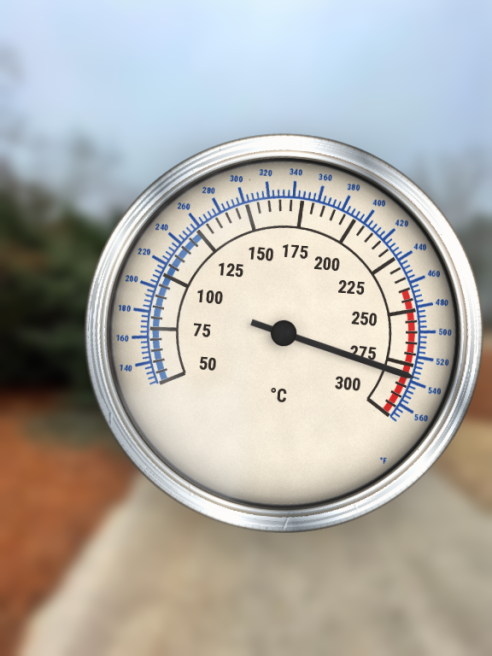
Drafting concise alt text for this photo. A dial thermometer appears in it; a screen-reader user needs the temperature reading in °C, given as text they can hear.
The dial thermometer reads 280 °C
